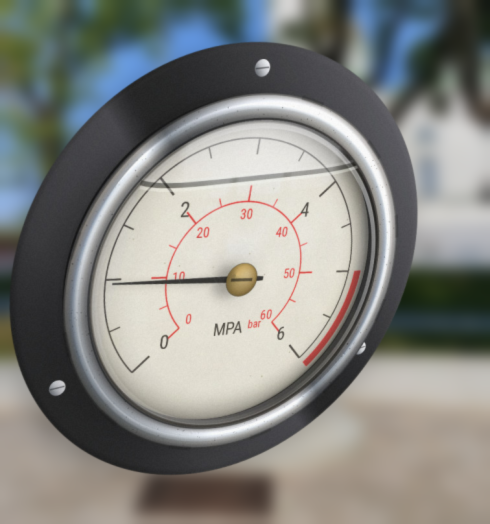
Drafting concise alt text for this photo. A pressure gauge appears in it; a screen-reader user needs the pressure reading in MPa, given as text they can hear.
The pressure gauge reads 1 MPa
